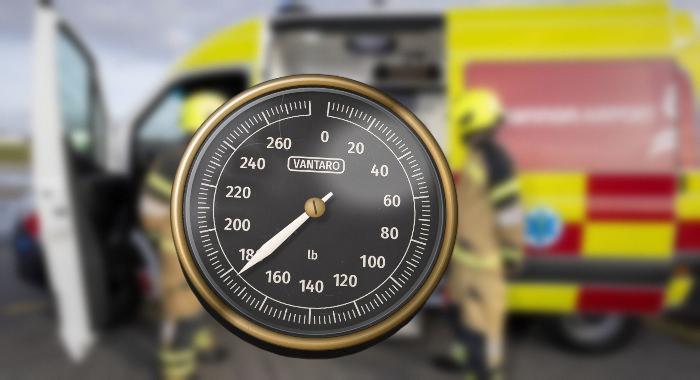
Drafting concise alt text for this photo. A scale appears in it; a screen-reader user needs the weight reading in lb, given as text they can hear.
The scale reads 176 lb
